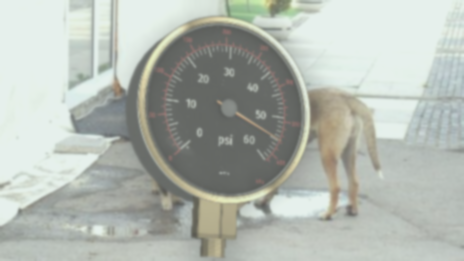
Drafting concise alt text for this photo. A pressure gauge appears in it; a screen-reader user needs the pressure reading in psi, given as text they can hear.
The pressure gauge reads 55 psi
